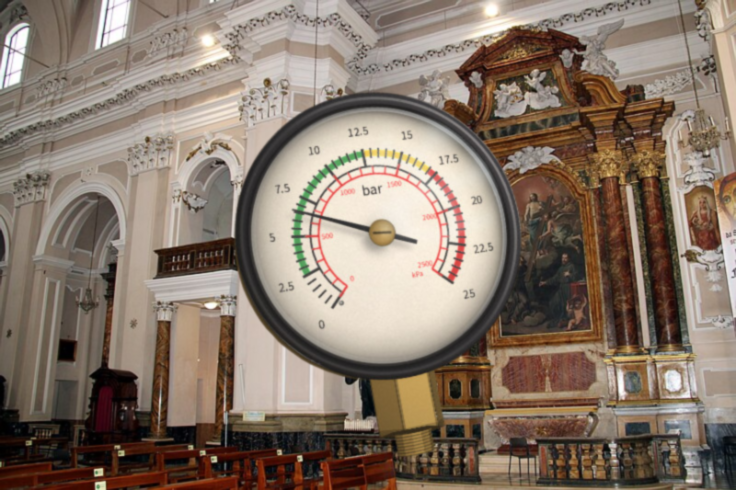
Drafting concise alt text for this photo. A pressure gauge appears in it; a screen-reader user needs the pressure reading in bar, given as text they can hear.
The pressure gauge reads 6.5 bar
